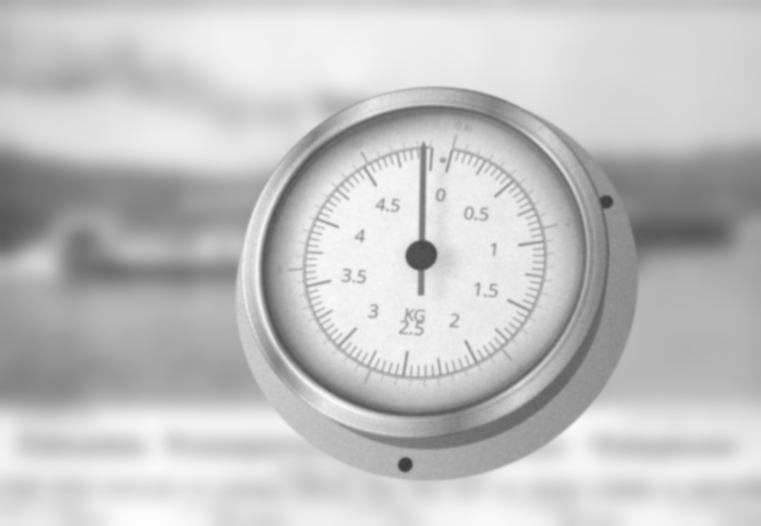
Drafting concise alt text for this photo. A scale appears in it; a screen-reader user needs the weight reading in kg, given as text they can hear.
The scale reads 4.95 kg
